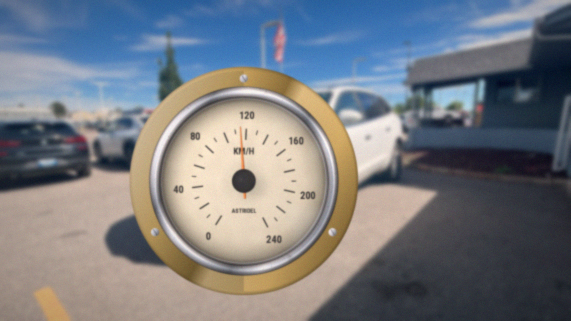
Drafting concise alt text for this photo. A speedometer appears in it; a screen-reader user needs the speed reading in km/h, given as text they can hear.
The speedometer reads 115 km/h
